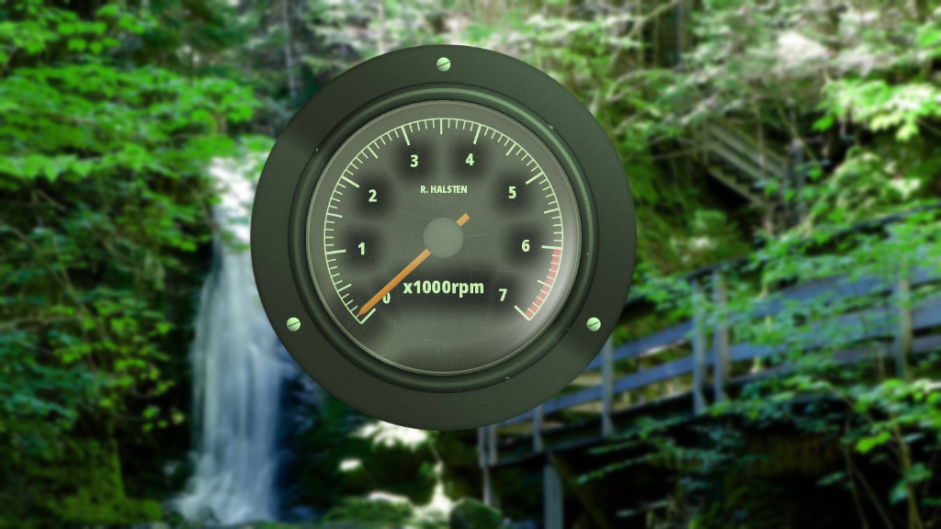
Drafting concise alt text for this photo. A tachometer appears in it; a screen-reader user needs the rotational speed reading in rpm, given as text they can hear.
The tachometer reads 100 rpm
